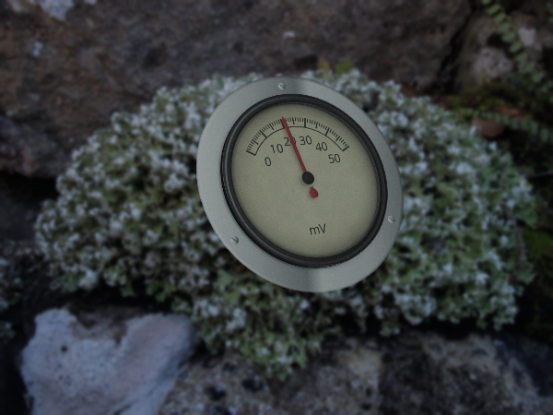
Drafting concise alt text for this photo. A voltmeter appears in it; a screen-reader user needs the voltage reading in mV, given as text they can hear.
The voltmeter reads 20 mV
